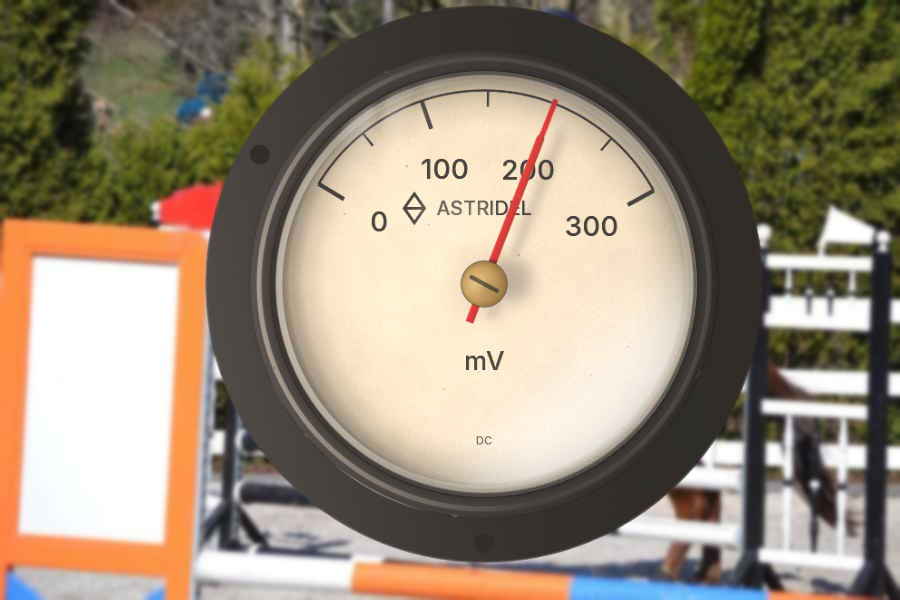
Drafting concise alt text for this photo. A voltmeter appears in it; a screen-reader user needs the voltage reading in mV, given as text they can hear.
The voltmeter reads 200 mV
